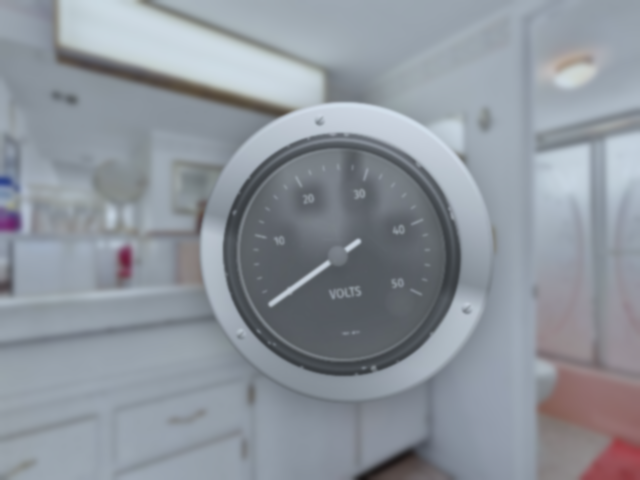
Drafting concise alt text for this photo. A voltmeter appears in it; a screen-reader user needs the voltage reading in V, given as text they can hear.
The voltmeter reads 0 V
